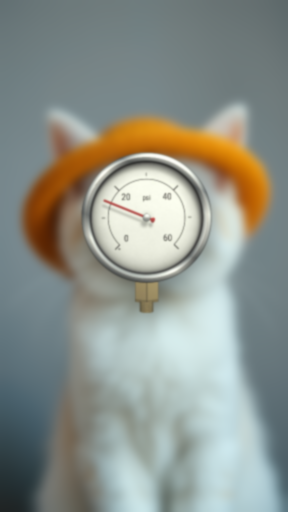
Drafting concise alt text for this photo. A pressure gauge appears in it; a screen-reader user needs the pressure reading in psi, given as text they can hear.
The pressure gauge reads 15 psi
